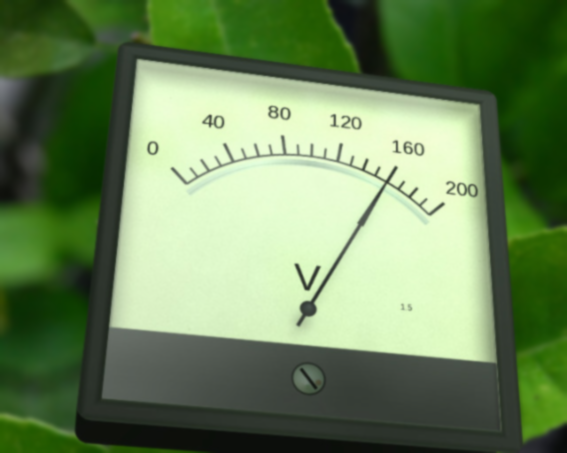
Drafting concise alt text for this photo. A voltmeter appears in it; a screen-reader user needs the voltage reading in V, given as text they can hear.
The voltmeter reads 160 V
